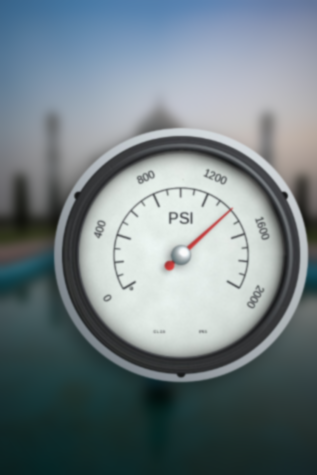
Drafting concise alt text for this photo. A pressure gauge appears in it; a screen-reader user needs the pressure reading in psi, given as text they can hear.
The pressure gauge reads 1400 psi
